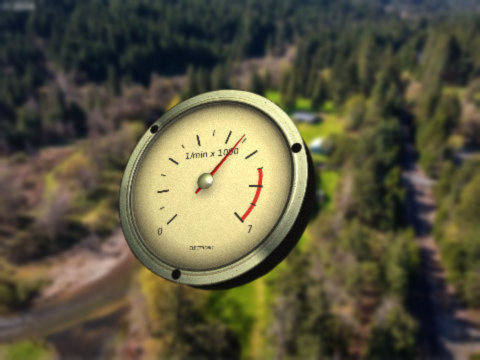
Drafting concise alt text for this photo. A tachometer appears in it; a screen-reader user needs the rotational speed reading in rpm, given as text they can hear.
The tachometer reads 4500 rpm
